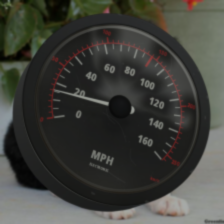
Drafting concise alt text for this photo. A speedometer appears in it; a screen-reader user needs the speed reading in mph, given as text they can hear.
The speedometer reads 15 mph
